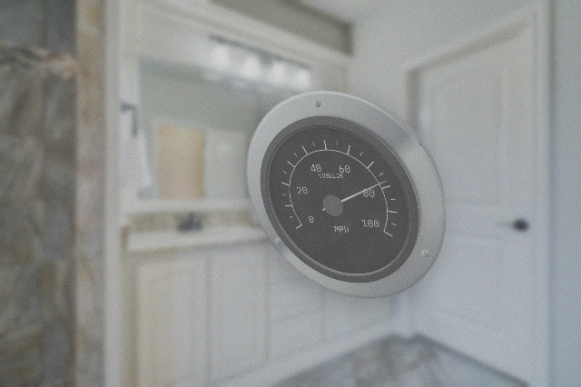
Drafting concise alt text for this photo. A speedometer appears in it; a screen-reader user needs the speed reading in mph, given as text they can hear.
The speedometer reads 77.5 mph
